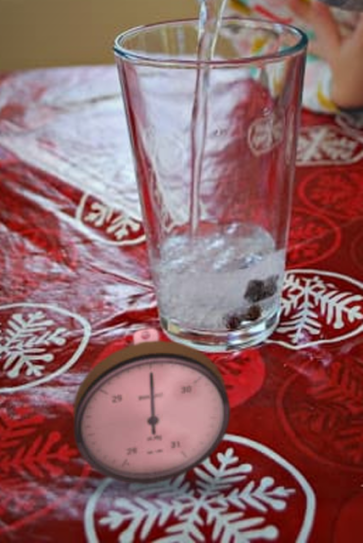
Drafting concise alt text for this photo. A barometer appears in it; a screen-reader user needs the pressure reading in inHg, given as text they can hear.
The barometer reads 29.5 inHg
